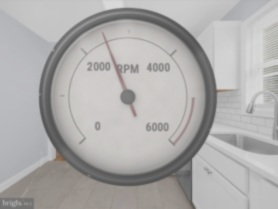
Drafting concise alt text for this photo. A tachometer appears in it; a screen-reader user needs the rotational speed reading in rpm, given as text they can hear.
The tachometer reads 2500 rpm
